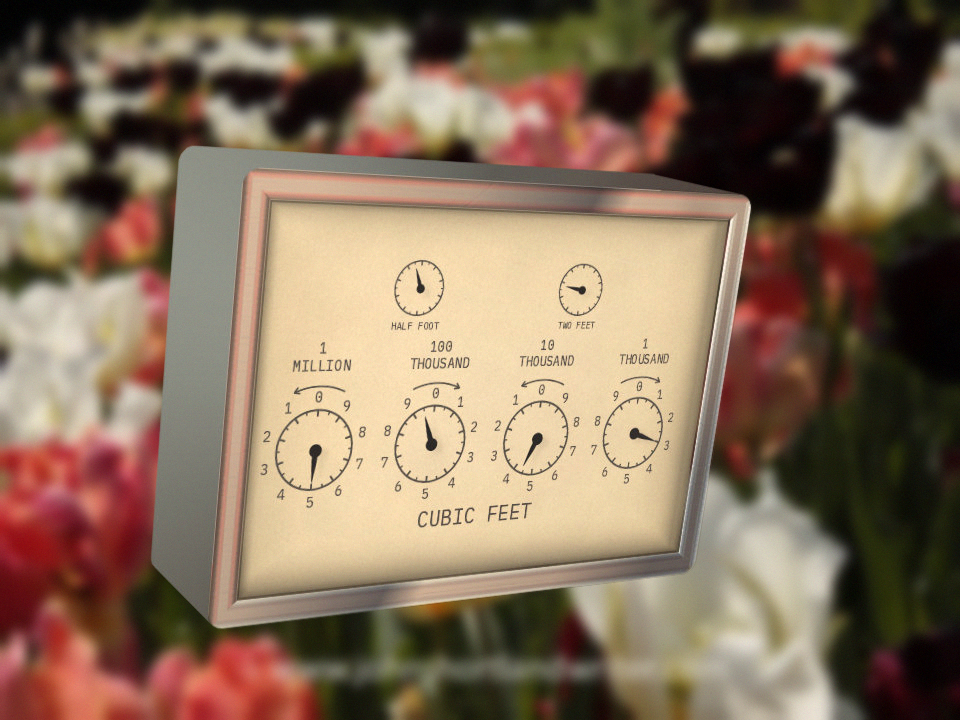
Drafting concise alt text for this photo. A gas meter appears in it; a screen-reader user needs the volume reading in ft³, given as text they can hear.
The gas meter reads 494300 ft³
